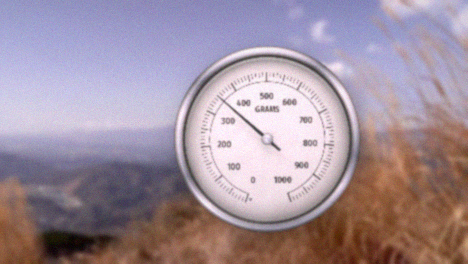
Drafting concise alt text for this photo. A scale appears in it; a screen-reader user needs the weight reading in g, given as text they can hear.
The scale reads 350 g
